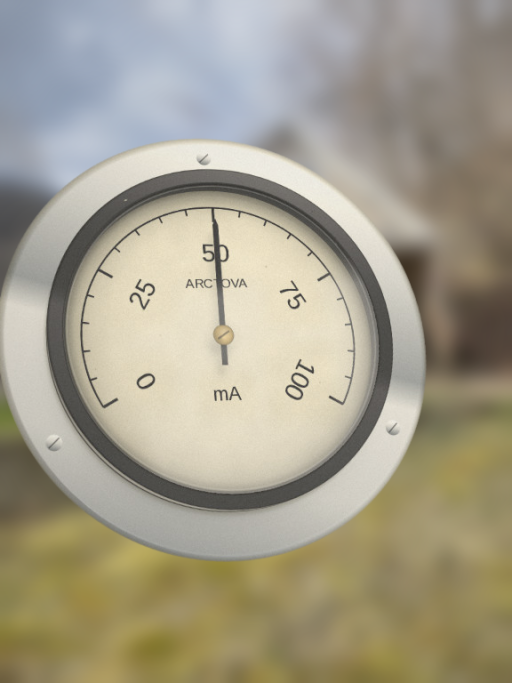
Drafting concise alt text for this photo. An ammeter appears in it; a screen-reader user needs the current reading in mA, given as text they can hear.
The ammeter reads 50 mA
